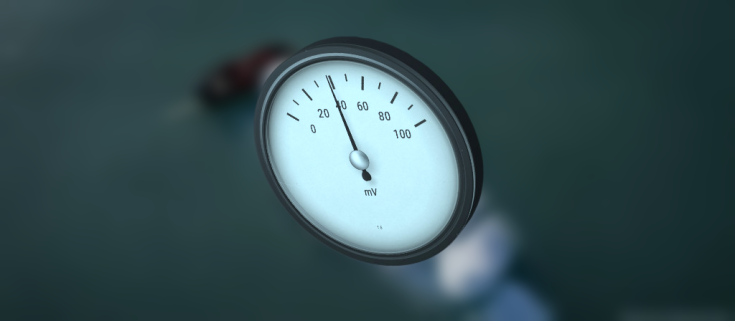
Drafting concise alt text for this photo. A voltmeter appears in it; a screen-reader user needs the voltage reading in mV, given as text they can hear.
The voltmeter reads 40 mV
